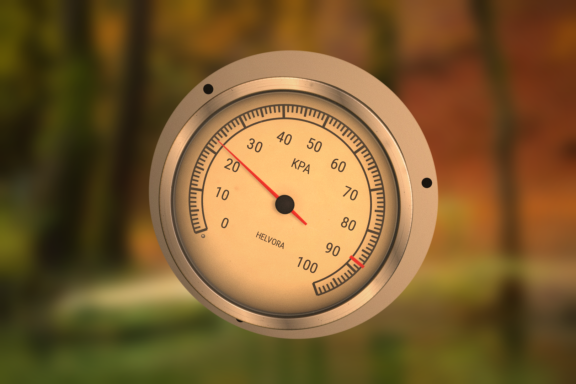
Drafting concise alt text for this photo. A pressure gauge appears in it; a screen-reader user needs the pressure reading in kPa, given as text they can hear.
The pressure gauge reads 23 kPa
